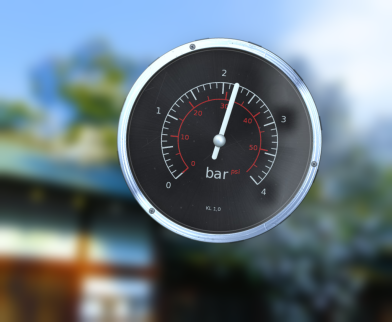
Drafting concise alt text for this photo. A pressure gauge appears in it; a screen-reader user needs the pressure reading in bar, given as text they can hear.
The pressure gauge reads 2.2 bar
